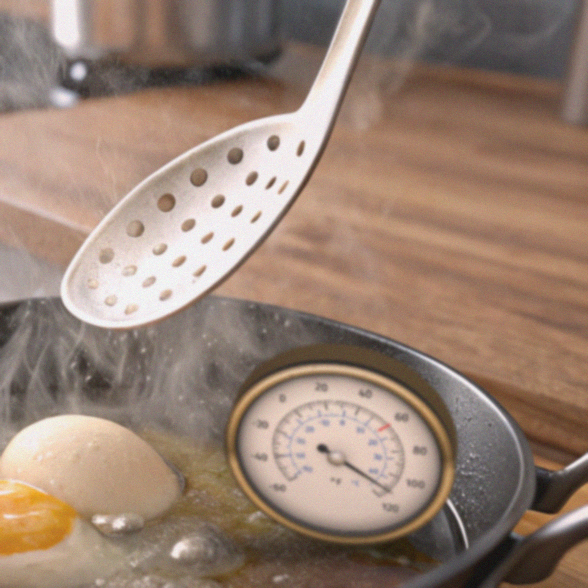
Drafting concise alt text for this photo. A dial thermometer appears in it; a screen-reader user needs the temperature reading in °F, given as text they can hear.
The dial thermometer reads 110 °F
